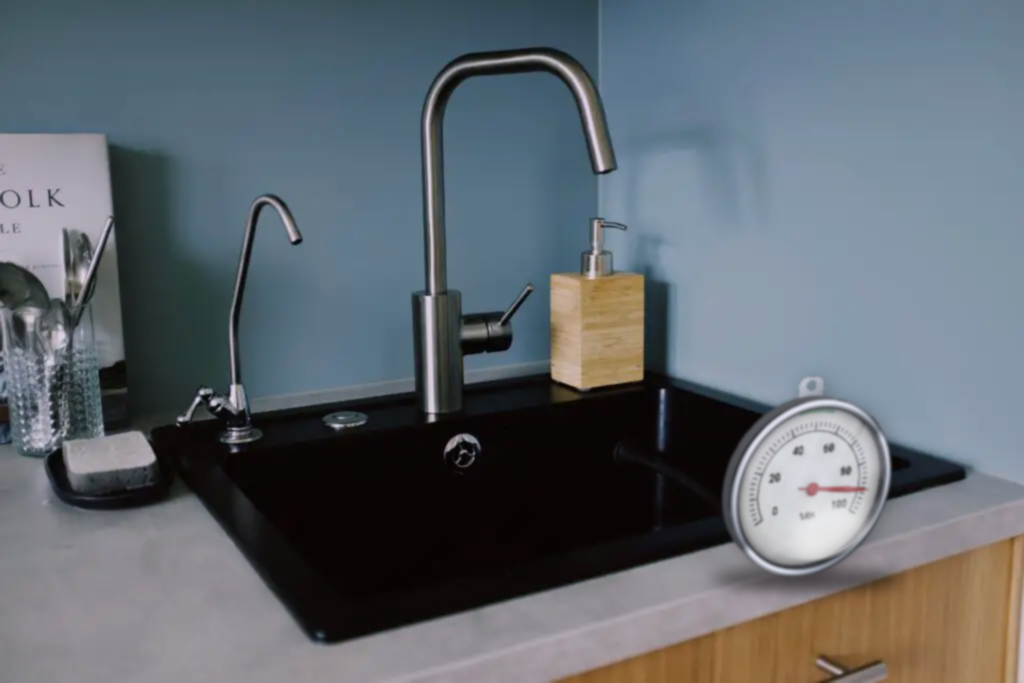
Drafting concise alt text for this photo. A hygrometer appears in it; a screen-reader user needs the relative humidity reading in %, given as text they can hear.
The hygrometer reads 90 %
